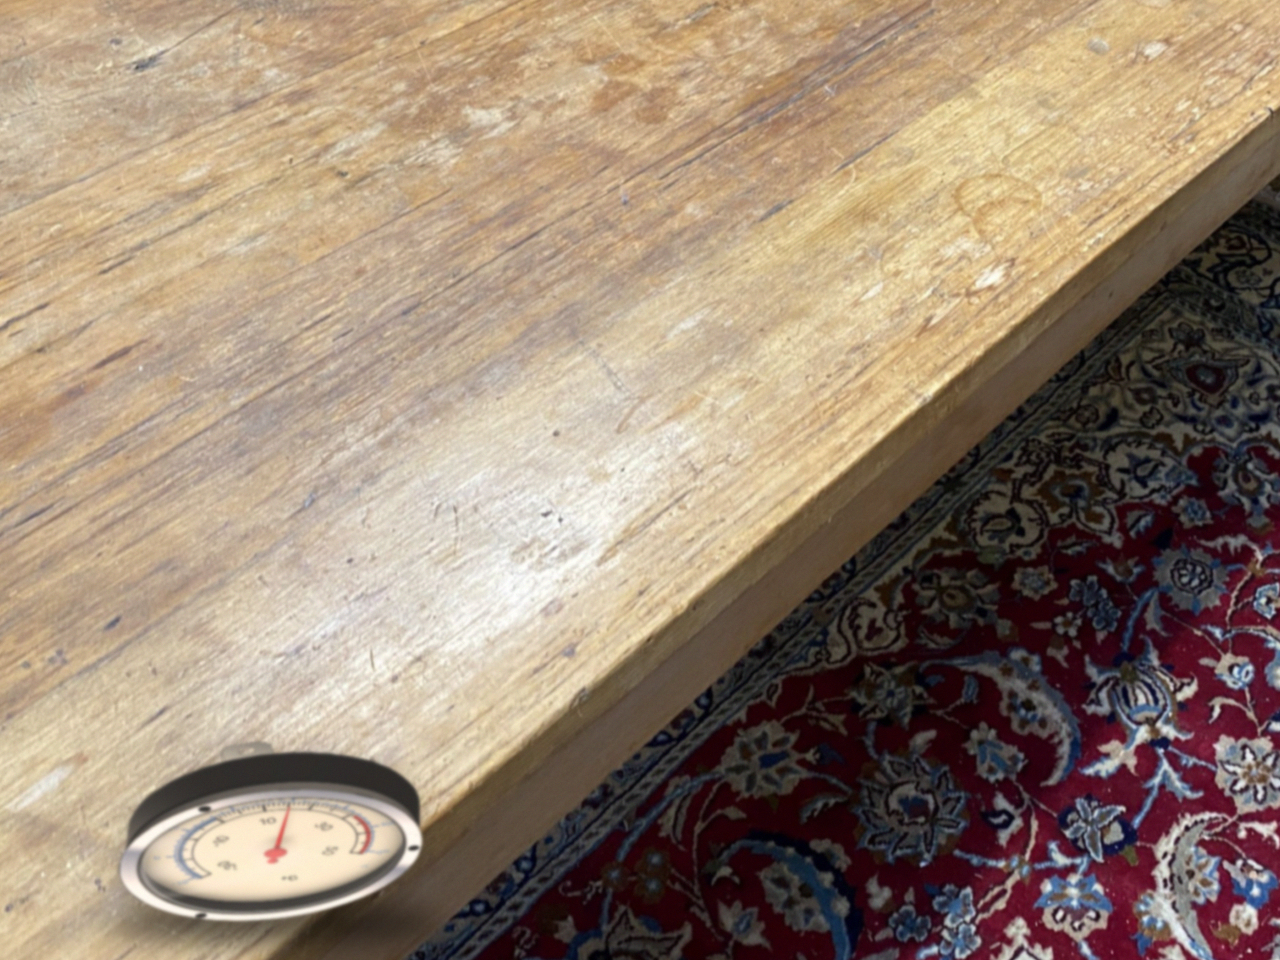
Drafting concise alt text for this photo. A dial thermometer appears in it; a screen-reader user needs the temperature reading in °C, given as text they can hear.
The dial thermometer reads 15 °C
